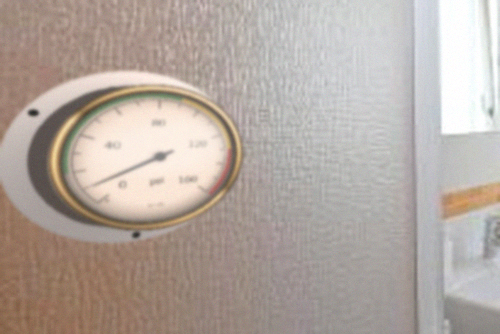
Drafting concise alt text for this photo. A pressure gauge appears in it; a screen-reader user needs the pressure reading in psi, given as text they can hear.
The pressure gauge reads 10 psi
